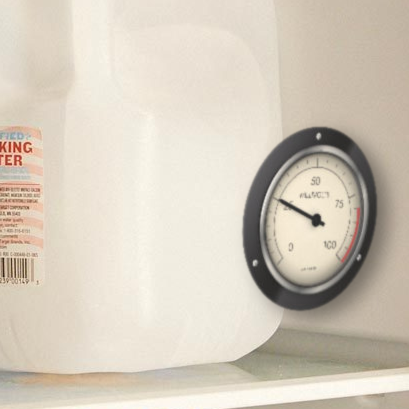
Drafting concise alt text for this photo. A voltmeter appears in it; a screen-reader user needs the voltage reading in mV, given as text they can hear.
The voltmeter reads 25 mV
